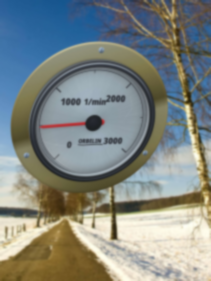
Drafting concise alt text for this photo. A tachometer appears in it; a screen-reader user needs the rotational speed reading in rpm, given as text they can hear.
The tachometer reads 500 rpm
